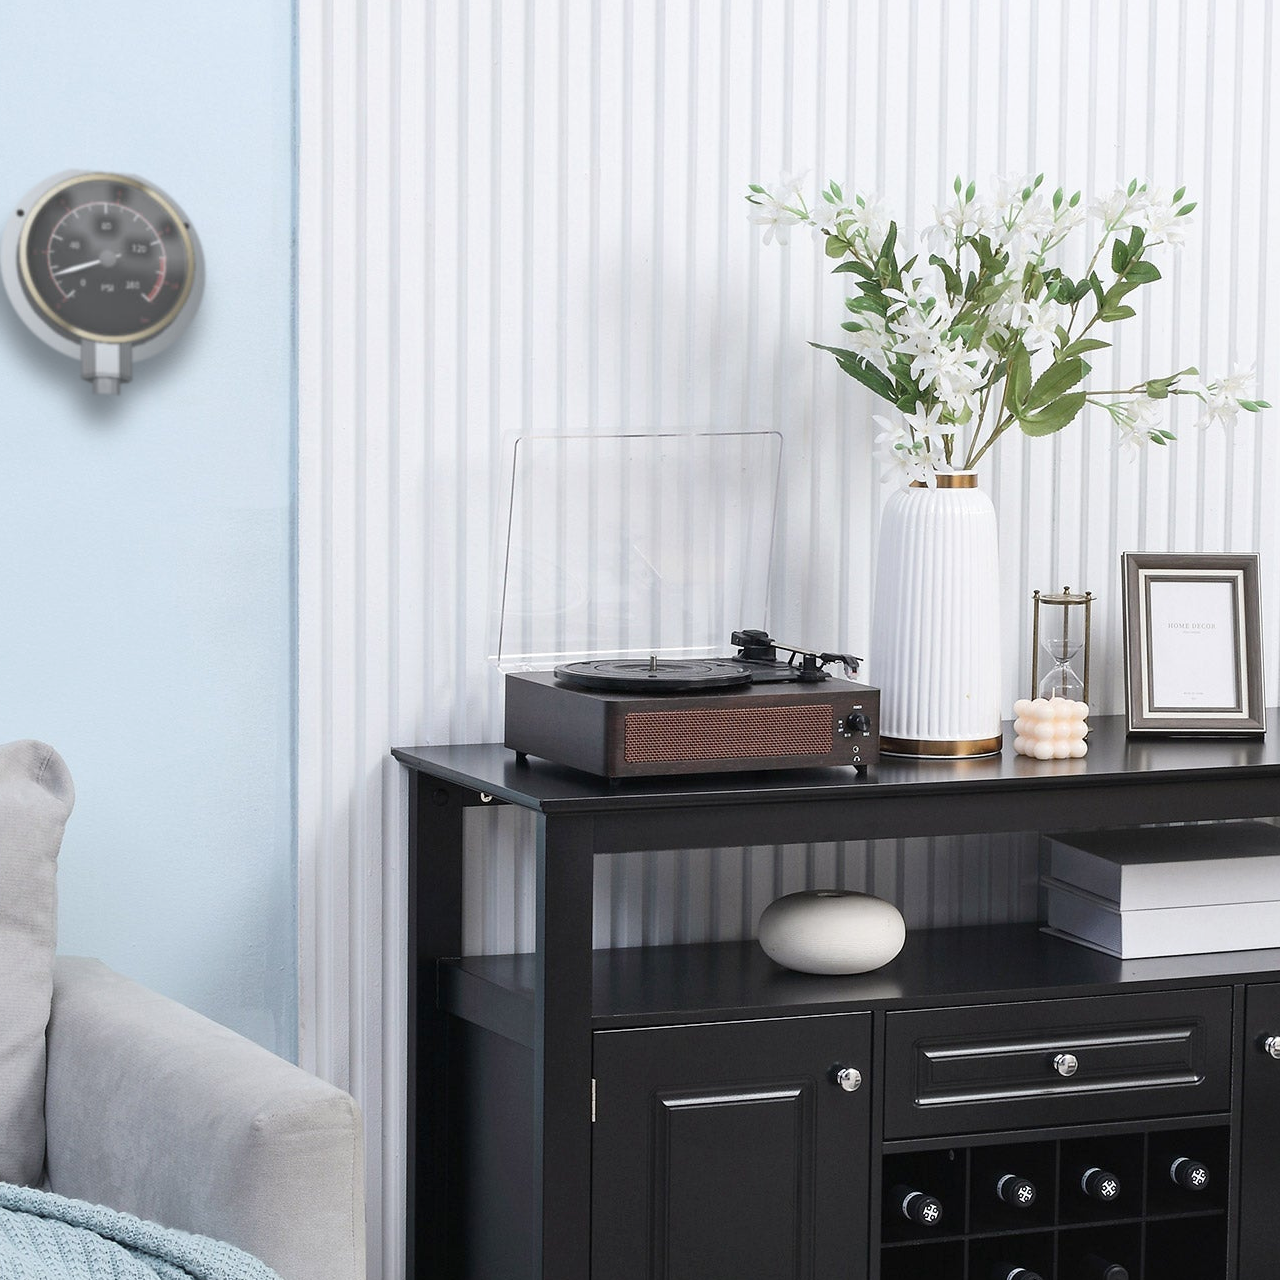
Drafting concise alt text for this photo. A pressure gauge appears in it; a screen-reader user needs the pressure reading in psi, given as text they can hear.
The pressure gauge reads 15 psi
